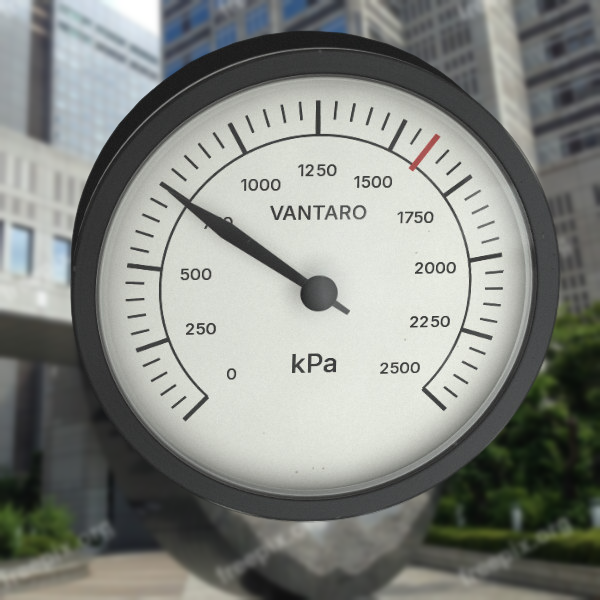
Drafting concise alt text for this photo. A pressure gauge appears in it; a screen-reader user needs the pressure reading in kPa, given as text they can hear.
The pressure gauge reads 750 kPa
